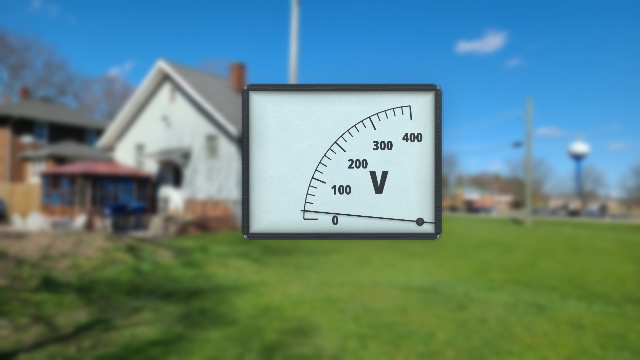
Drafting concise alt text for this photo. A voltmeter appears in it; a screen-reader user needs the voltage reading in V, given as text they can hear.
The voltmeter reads 20 V
